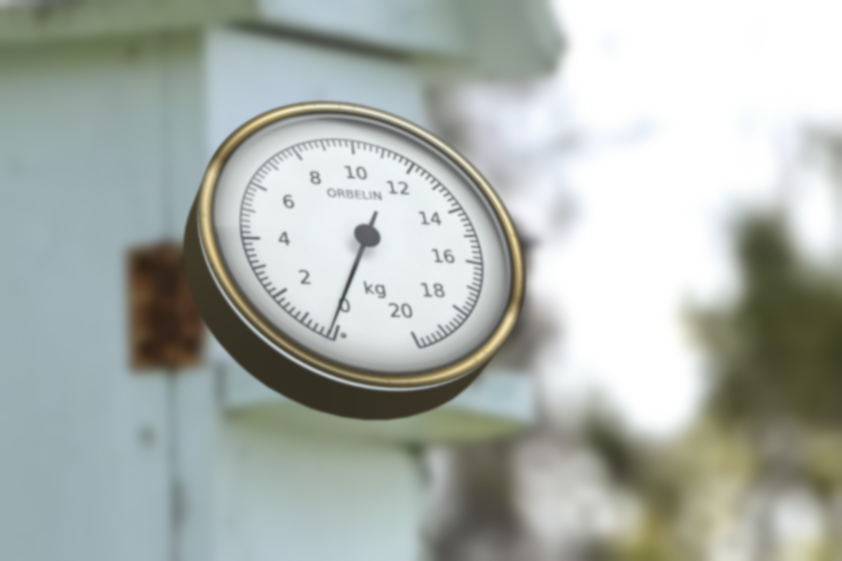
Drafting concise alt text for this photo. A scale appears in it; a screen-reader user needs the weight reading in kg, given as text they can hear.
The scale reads 0.2 kg
